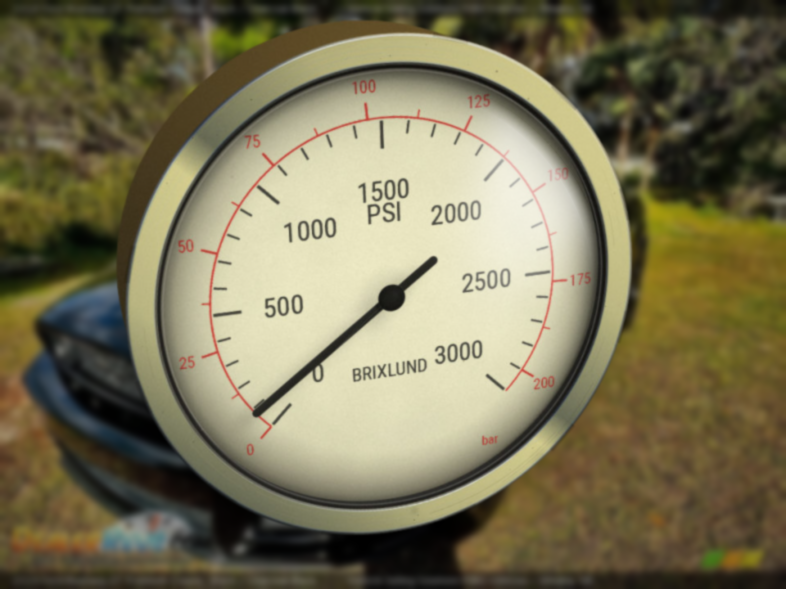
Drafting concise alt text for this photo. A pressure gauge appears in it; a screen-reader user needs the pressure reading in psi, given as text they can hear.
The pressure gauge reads 100 psi
